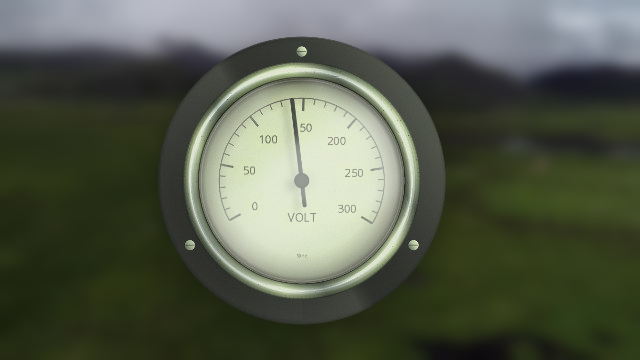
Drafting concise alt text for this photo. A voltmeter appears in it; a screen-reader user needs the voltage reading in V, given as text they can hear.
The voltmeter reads 140 V
